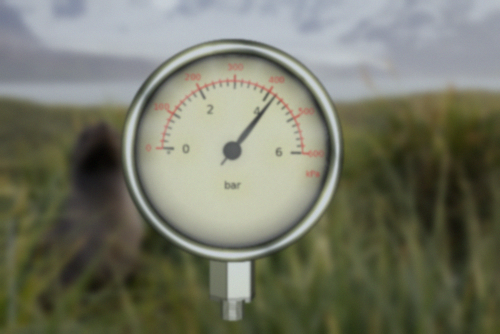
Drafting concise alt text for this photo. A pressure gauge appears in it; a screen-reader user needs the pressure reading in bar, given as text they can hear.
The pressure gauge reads 4.2 bar
